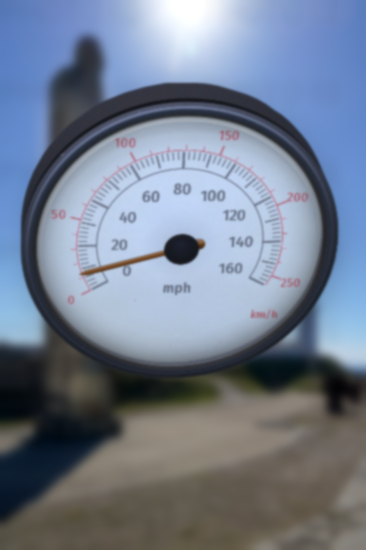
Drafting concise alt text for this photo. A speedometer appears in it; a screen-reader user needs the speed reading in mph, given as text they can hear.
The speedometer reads 10 mph
